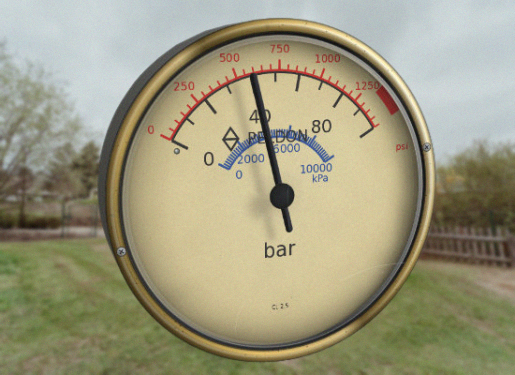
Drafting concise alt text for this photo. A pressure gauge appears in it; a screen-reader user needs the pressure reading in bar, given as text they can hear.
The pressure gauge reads 40 bar
